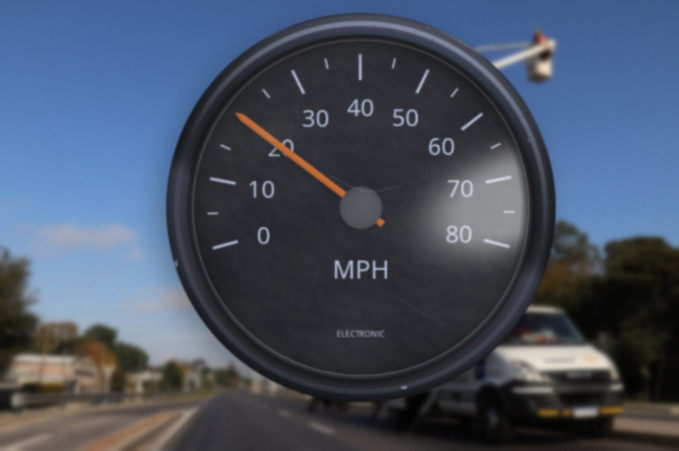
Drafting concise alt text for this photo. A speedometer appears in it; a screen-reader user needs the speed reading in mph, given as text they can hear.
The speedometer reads 20 mph
